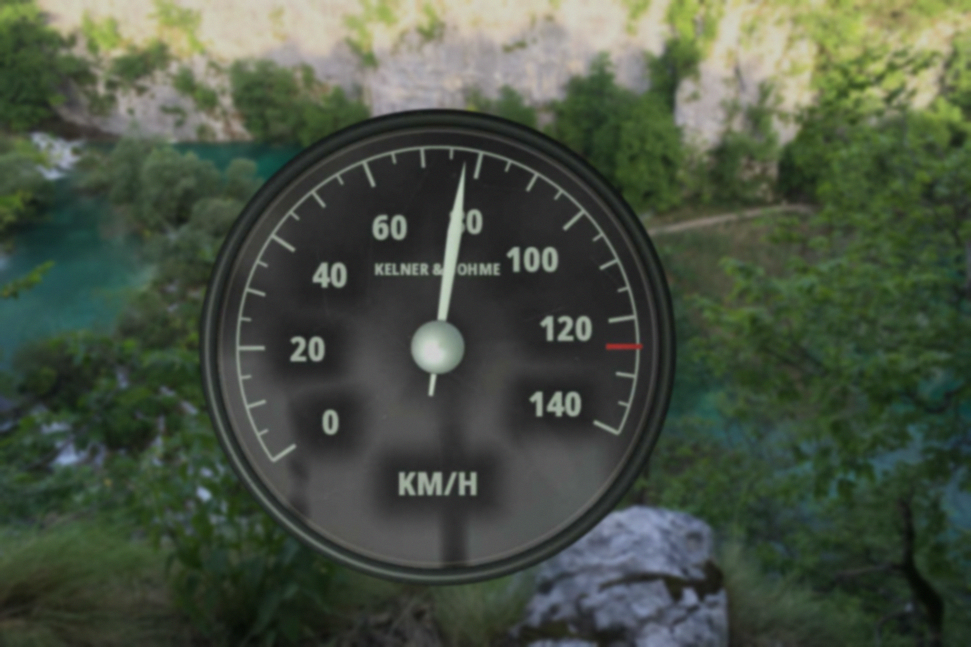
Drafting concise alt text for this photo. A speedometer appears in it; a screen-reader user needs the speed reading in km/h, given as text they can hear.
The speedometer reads 77.5 km/h
